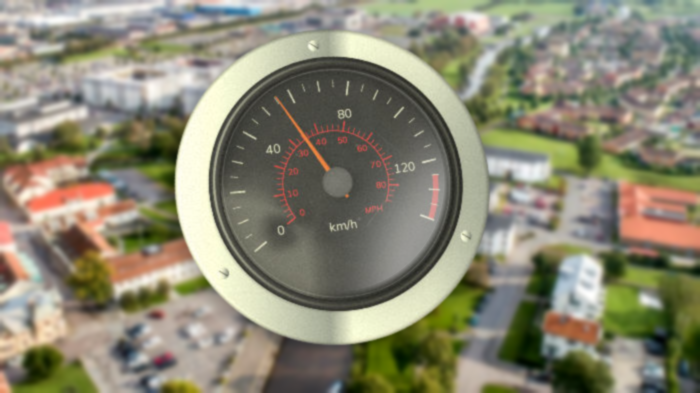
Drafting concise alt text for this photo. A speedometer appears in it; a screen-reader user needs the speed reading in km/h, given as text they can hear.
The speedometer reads 55 km/h
